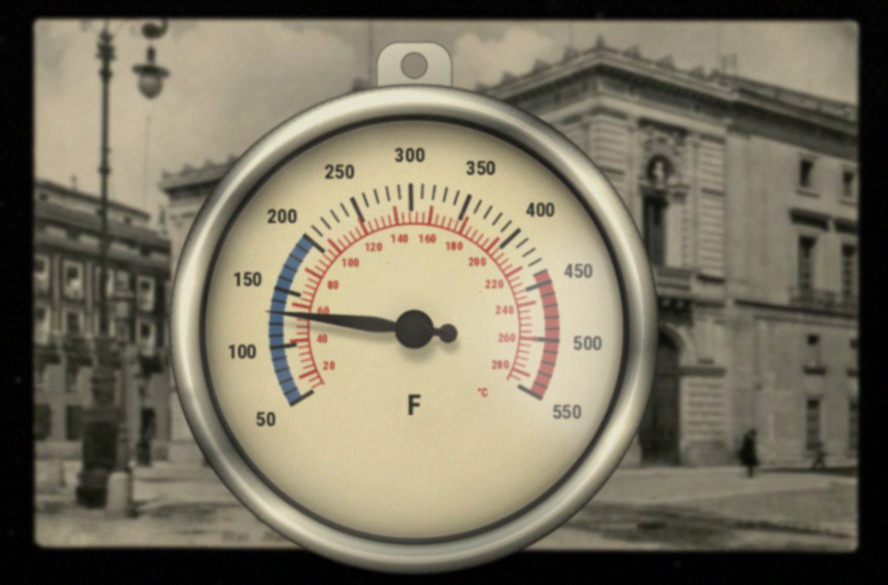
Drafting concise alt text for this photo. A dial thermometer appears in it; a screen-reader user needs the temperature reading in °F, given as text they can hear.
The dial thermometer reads 130 °F
